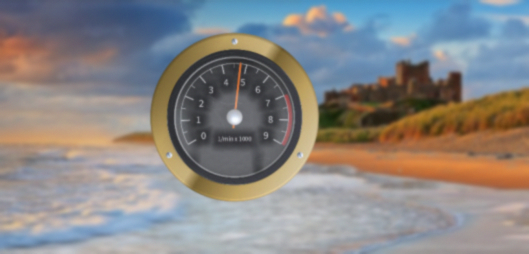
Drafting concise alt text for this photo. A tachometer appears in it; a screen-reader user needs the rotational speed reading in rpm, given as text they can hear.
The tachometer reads 4750 rpm
